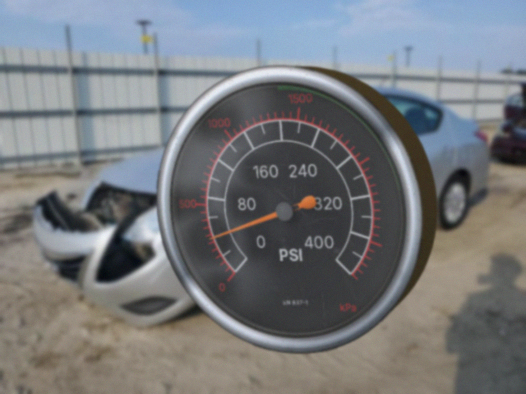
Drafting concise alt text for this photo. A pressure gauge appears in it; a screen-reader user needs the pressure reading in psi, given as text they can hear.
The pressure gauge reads 40 psi
